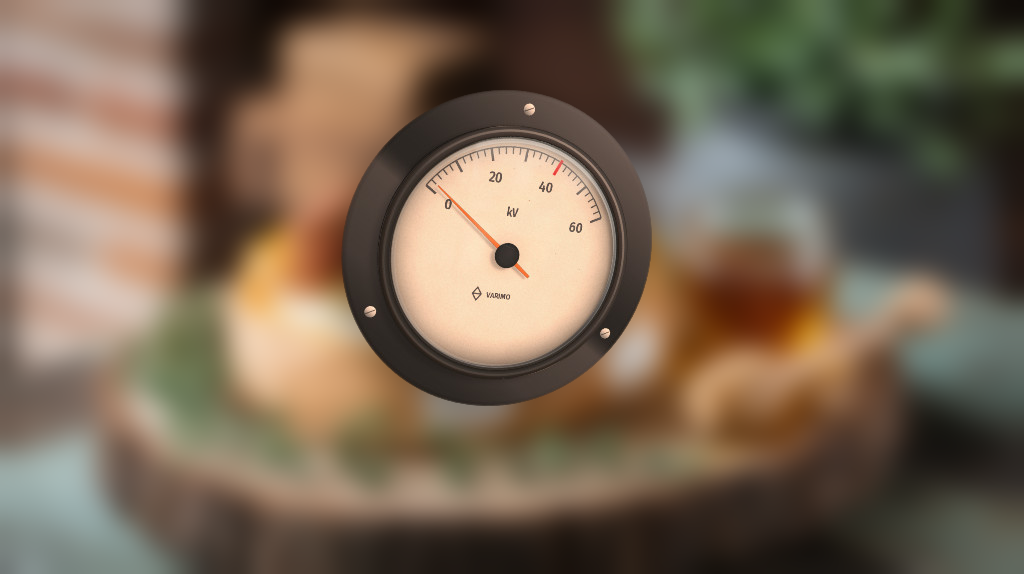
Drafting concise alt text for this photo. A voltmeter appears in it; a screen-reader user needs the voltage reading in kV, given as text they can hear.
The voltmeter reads 2 kV
